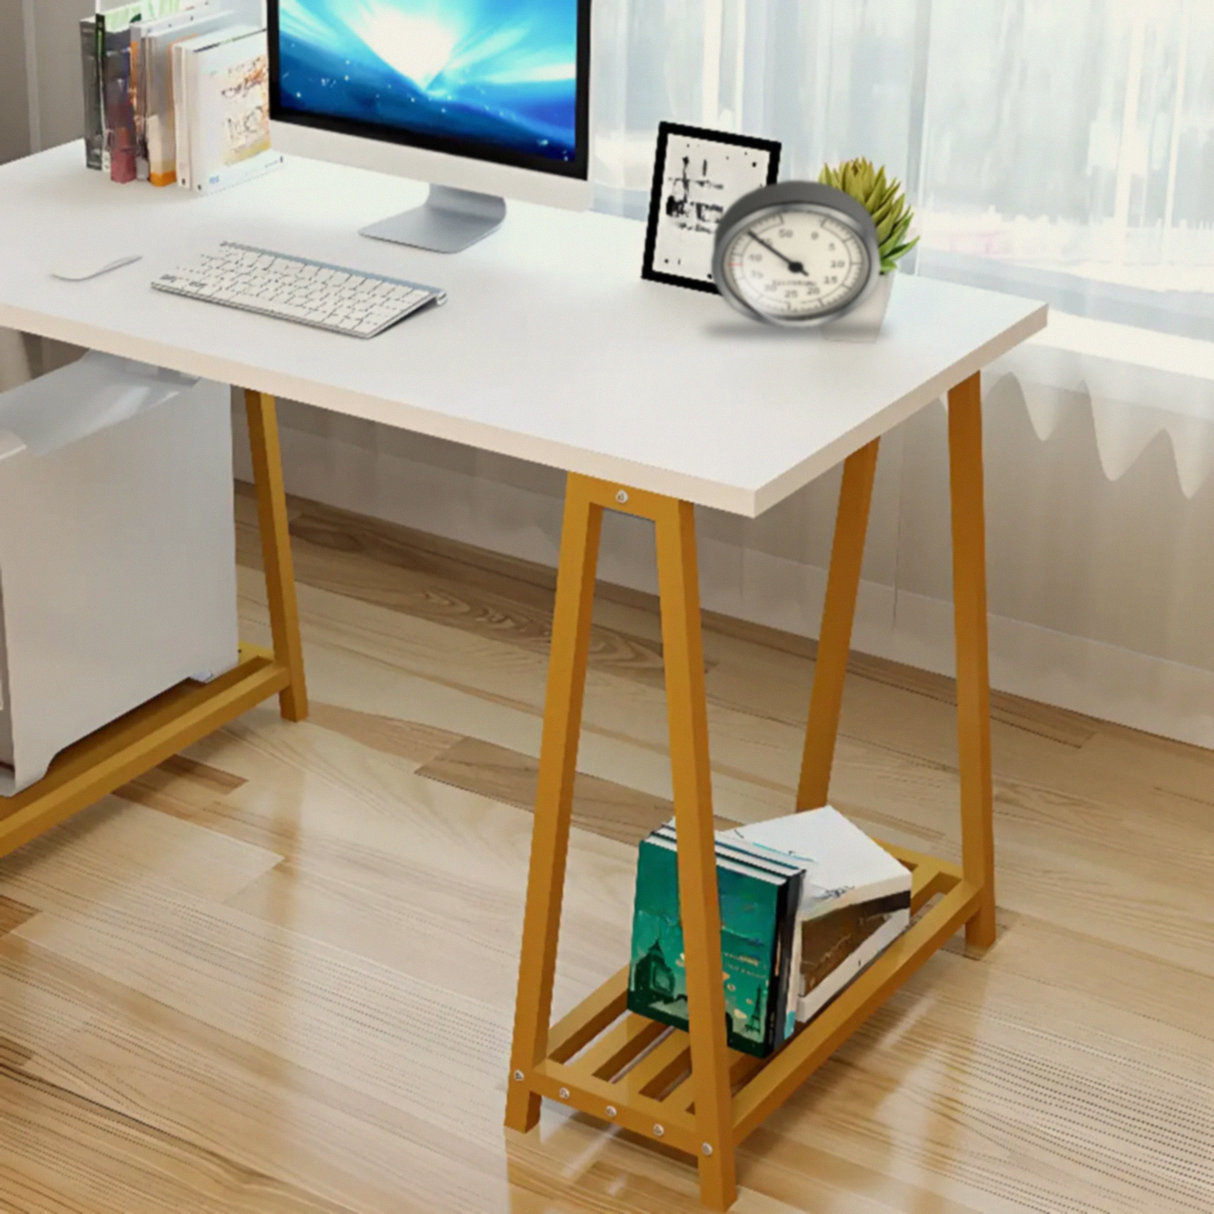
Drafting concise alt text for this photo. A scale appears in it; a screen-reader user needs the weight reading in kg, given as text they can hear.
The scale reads 45 kg
